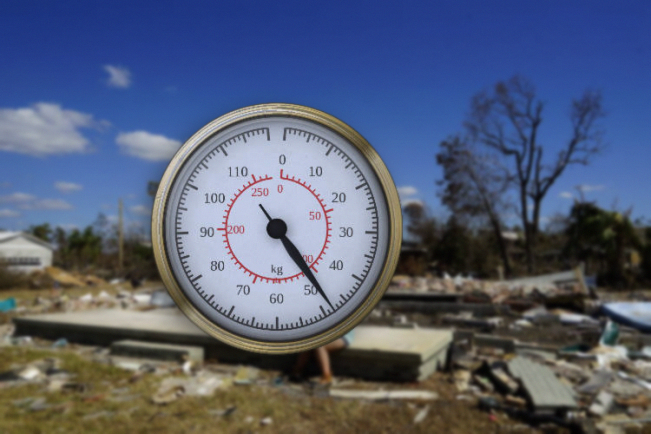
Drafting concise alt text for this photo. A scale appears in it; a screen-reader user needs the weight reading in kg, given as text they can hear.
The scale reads 48 kg
